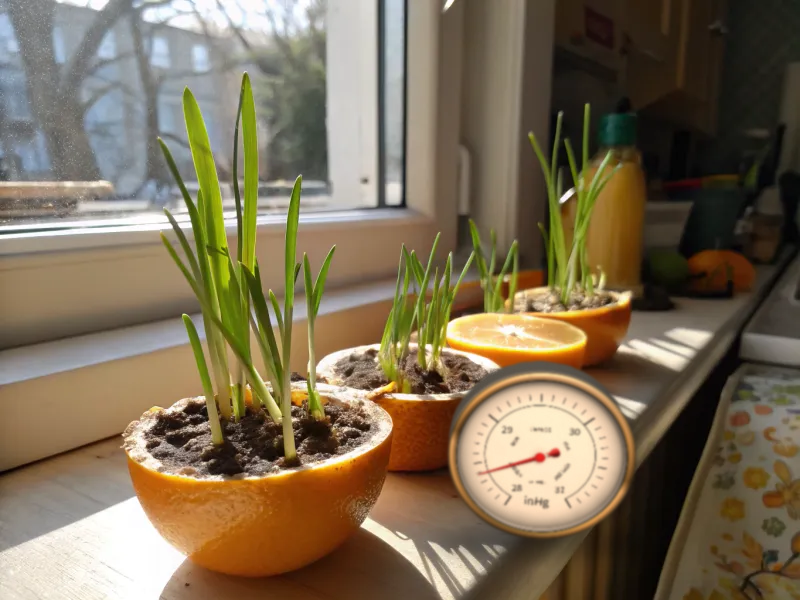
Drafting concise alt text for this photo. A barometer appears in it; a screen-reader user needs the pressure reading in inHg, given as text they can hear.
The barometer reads 28.4 inHg
